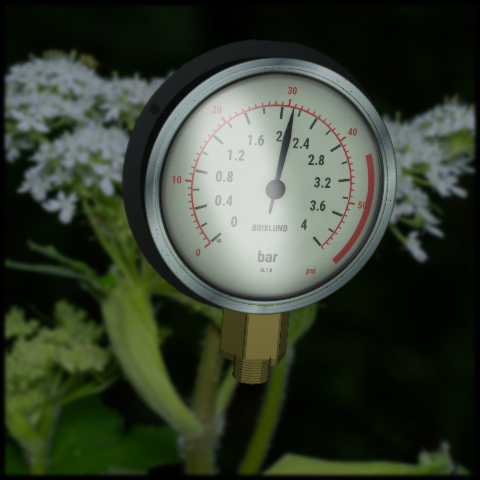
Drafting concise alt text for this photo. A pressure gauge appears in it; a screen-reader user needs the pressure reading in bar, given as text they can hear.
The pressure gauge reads 2.1 bar
